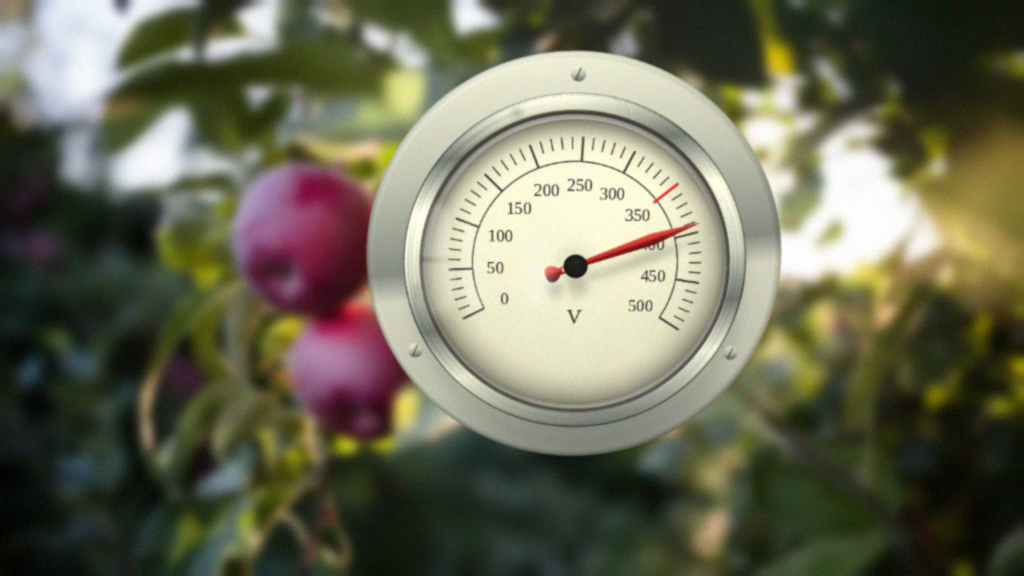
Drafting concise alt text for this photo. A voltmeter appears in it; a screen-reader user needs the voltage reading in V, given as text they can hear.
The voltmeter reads 390 V
